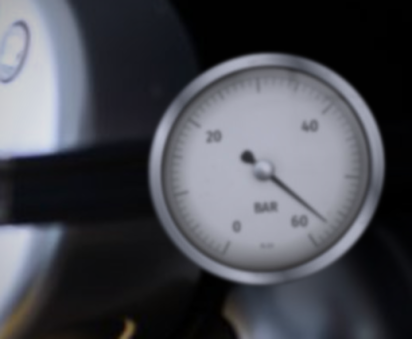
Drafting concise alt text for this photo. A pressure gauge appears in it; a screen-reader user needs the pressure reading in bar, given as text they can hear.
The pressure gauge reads 57 bar
